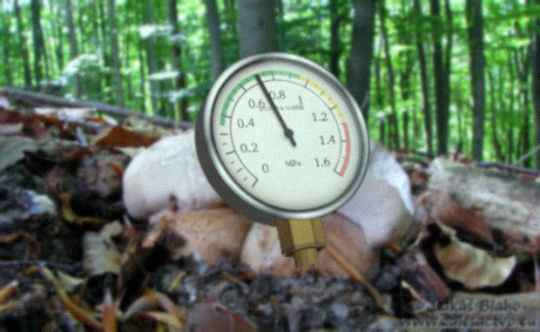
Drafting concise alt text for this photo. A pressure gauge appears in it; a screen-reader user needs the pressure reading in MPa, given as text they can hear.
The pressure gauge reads 0.7 MPa
